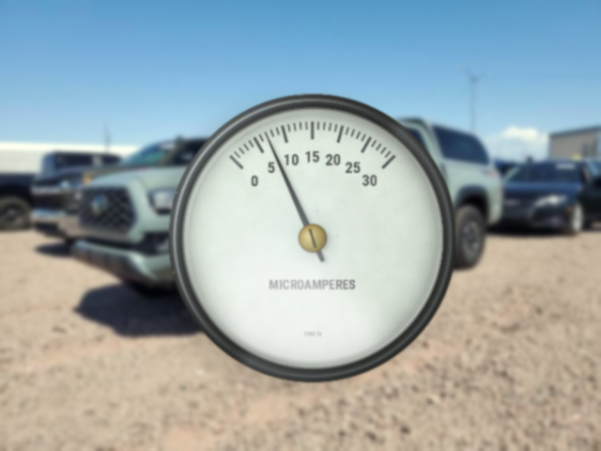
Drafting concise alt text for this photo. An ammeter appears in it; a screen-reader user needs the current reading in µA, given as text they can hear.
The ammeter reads 7 µA
